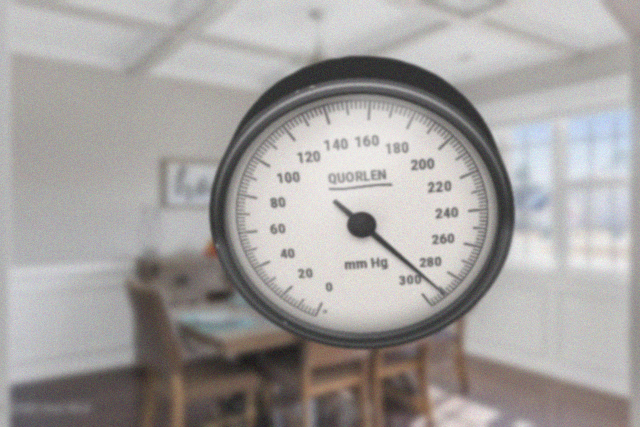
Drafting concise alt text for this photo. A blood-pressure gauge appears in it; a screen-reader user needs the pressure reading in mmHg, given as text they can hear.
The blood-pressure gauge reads 290 mmHg
